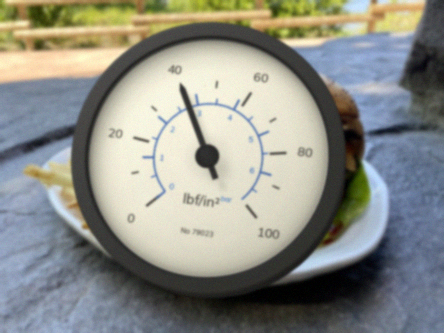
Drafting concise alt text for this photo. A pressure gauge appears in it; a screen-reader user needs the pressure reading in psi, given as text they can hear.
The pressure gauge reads 40 psi
